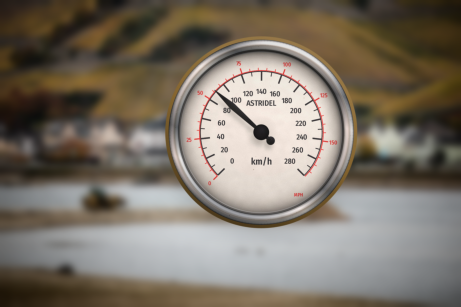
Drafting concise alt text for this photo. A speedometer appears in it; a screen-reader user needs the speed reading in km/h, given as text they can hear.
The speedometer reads 90 km/h
